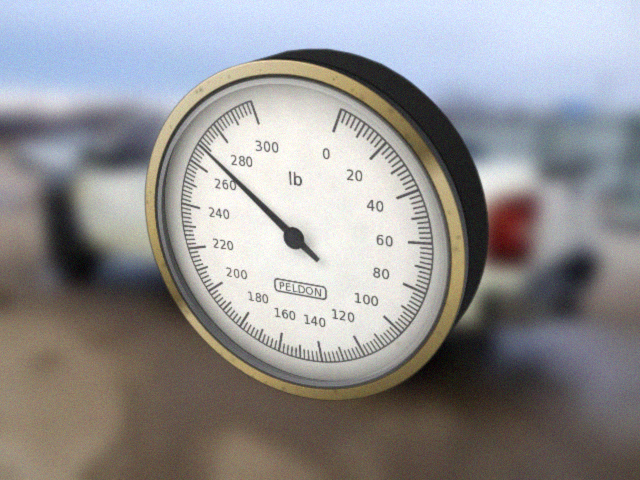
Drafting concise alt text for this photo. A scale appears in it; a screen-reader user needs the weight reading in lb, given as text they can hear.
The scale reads 270 lb
